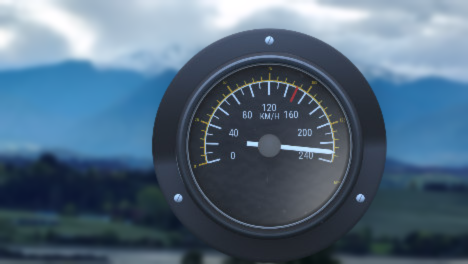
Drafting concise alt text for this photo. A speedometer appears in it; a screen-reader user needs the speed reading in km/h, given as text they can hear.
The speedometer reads 230 km/h
